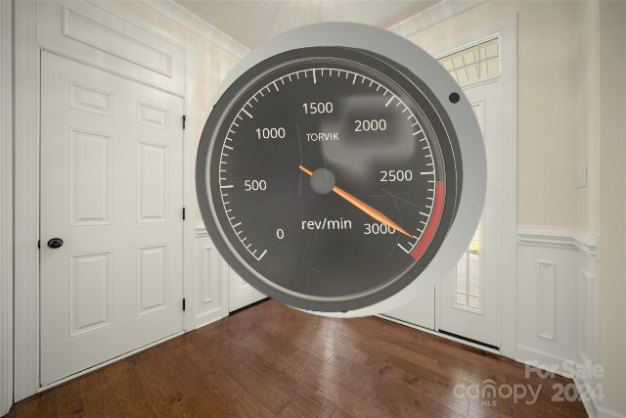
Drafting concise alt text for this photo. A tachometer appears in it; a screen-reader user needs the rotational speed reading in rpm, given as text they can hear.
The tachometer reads 2900 rpm
